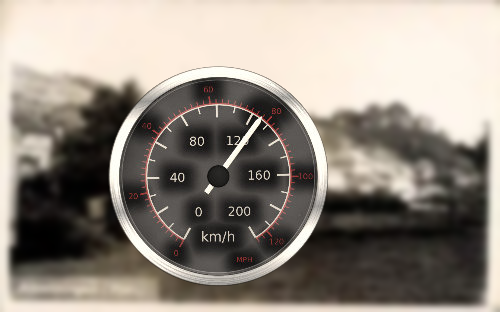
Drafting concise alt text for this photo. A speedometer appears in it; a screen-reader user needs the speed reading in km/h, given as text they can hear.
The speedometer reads 125 km/h
